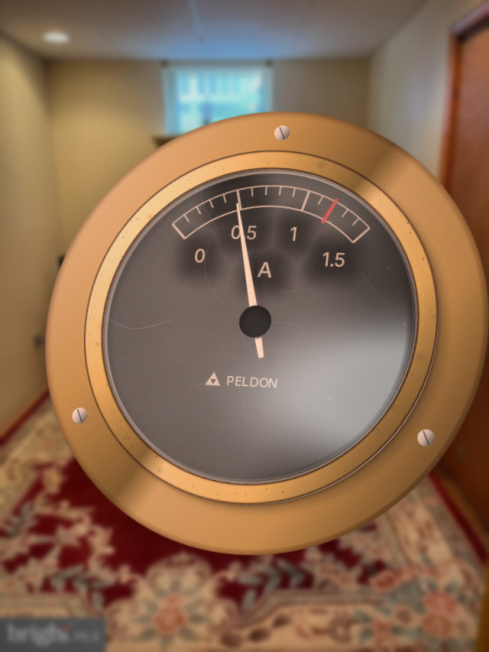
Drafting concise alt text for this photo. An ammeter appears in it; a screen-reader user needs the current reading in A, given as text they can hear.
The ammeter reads 0.5 A
